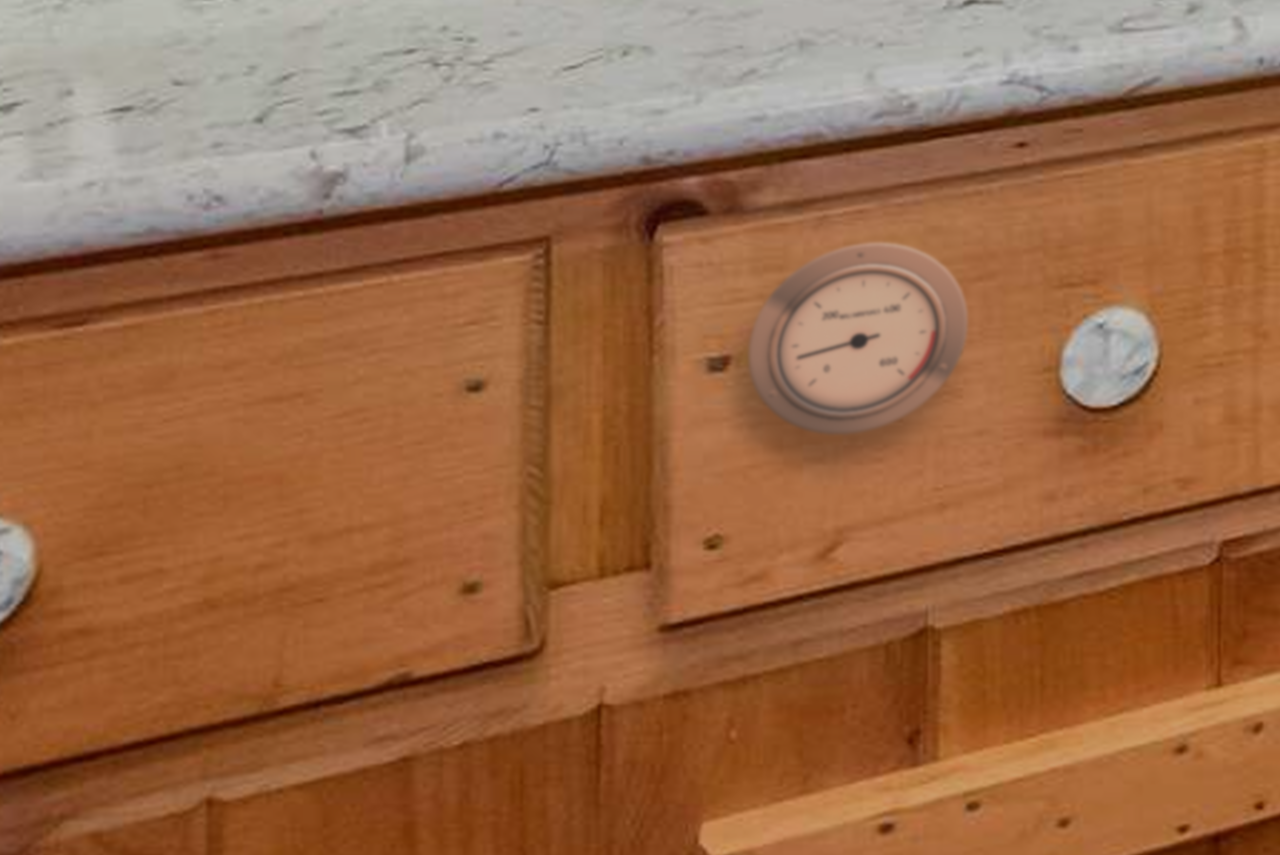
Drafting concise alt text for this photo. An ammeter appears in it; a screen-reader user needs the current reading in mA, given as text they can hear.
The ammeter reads 75 mA
